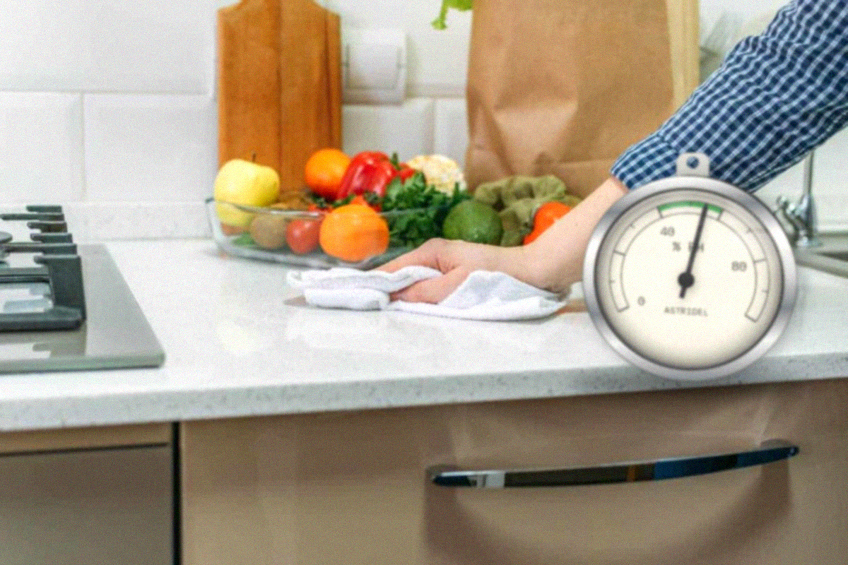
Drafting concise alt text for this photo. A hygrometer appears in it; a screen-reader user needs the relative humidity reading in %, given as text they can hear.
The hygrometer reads 55 %
